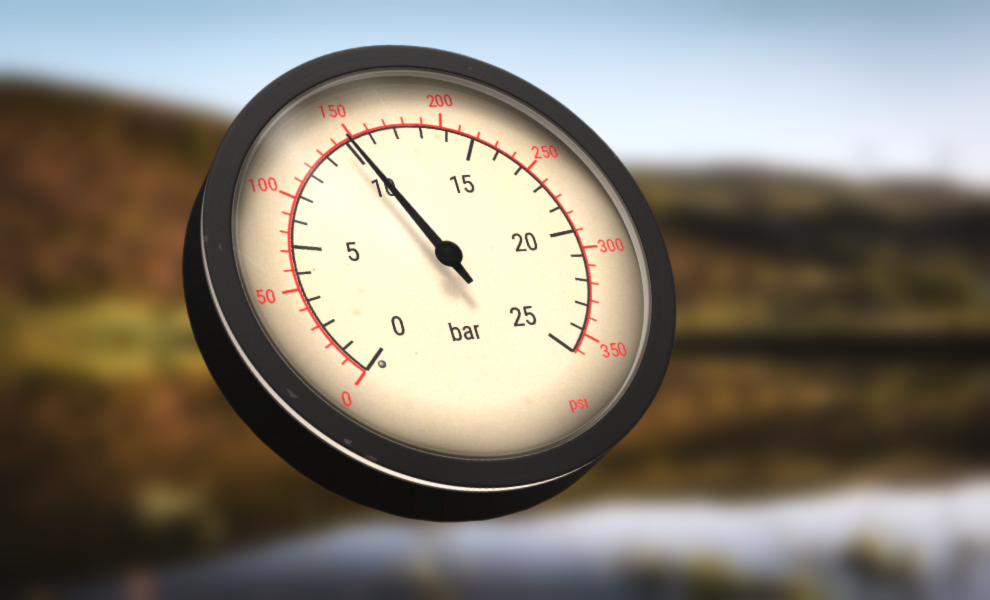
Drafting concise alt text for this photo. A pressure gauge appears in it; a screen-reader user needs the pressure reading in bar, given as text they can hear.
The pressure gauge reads 10 bar
